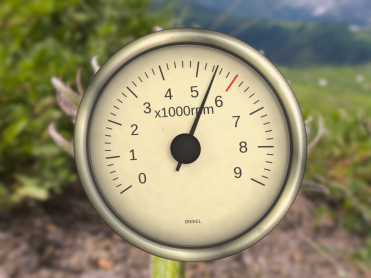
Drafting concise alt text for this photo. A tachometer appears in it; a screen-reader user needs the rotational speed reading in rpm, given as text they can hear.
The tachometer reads 5500 rpm
